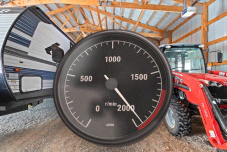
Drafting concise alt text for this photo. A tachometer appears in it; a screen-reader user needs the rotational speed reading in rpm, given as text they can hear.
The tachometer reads 1950 rpm
